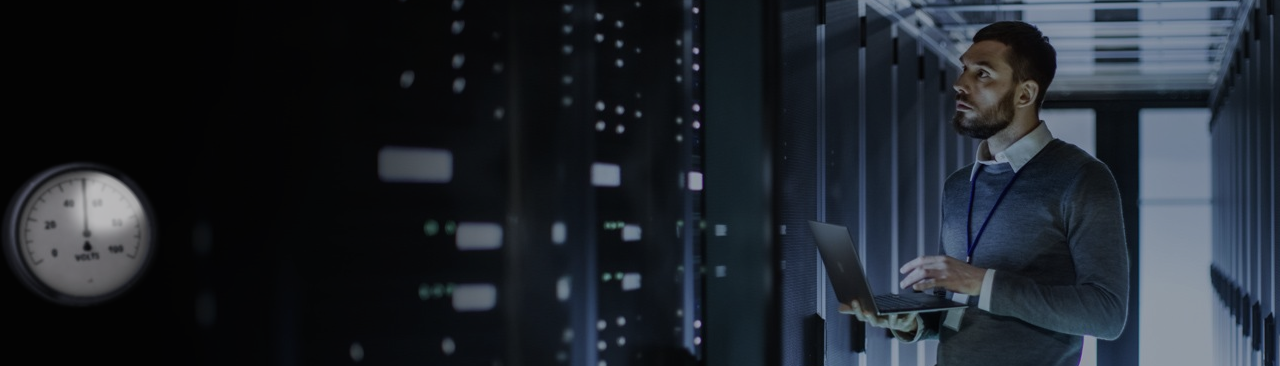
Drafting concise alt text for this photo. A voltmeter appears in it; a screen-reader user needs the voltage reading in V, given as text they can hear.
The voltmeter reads 50 V
